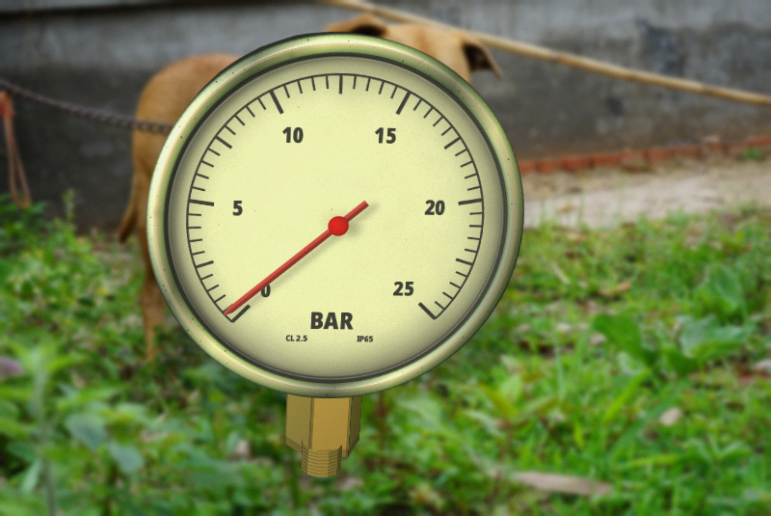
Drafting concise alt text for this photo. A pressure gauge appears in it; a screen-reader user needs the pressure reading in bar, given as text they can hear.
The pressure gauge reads 0.5 bar
